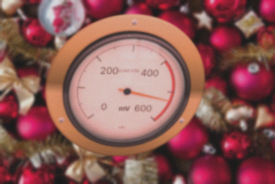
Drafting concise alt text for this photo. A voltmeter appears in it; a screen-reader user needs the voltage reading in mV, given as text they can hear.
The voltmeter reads 525 mV
